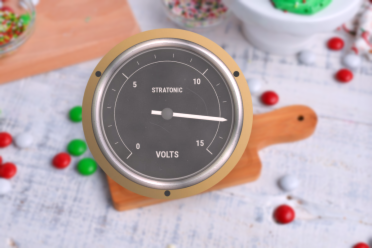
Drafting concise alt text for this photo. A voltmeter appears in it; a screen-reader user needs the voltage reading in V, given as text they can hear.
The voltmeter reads 13 V
